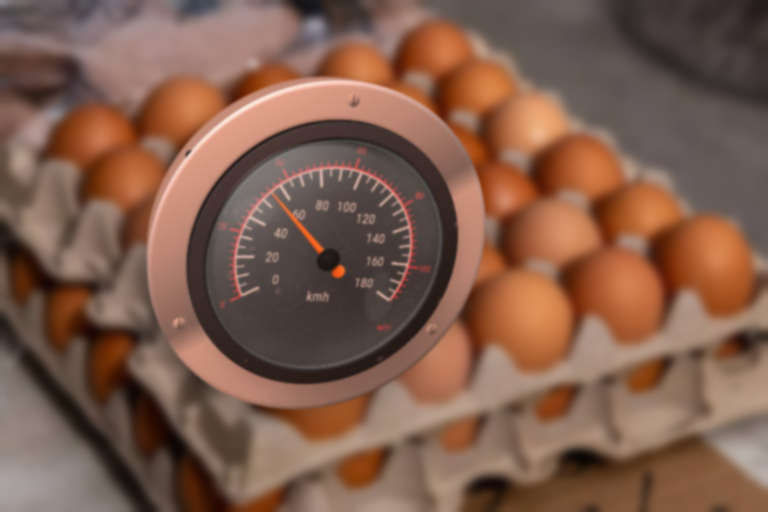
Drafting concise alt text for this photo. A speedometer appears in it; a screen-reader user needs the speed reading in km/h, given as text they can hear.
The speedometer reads 55 km/h
